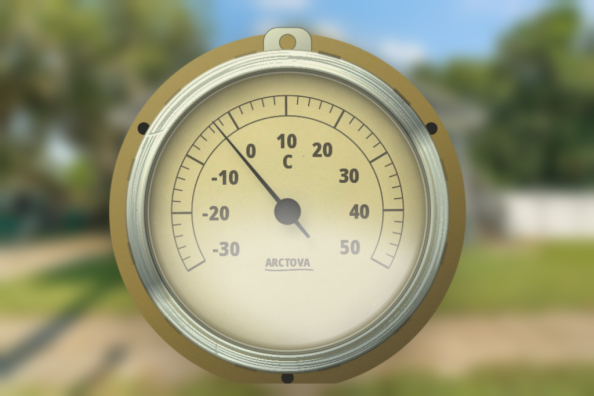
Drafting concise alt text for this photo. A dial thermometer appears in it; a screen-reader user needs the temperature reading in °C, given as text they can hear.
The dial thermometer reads -3 °C
